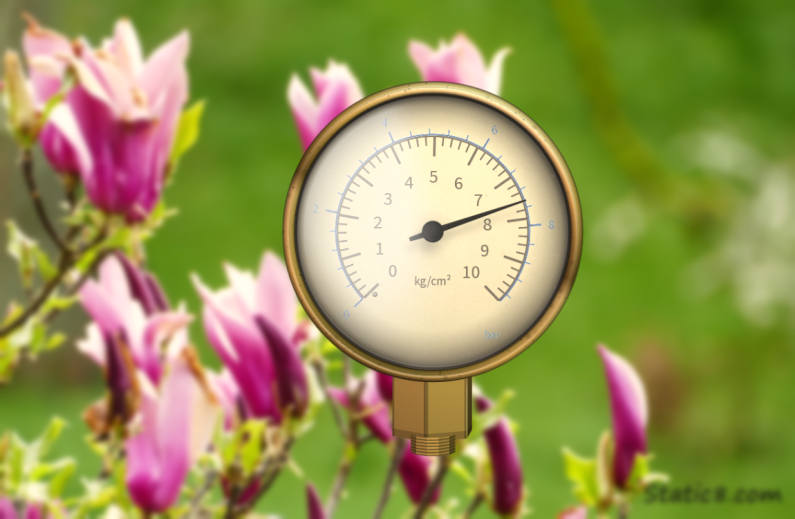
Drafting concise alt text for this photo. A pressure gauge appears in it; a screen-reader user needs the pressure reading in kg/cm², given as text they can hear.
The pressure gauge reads 7.6 kg/cm²
